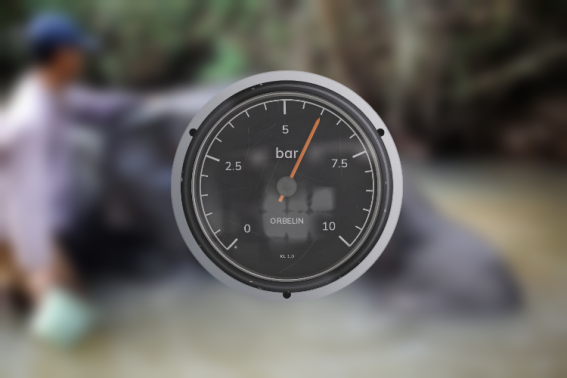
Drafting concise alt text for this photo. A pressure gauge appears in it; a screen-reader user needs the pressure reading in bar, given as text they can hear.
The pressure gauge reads 6 bar
